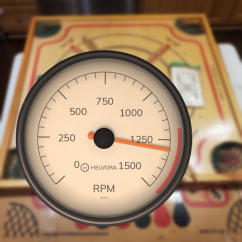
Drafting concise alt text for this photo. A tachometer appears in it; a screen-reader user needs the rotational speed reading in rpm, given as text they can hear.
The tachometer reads 1300 rpm
